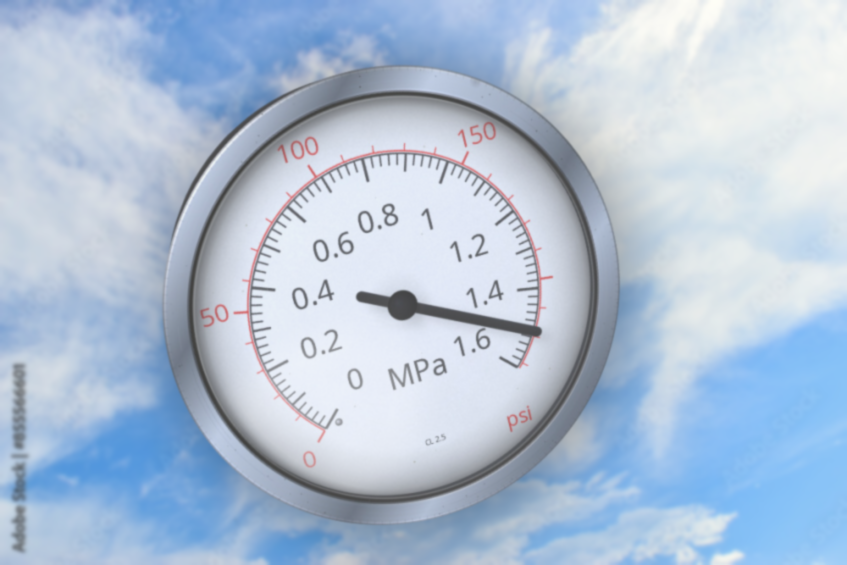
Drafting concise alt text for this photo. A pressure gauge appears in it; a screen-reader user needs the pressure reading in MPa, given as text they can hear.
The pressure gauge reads 1.5 MPa
